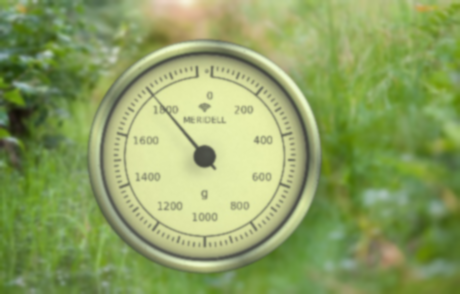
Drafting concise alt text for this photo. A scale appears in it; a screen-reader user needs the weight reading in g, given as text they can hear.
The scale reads 1800 g
